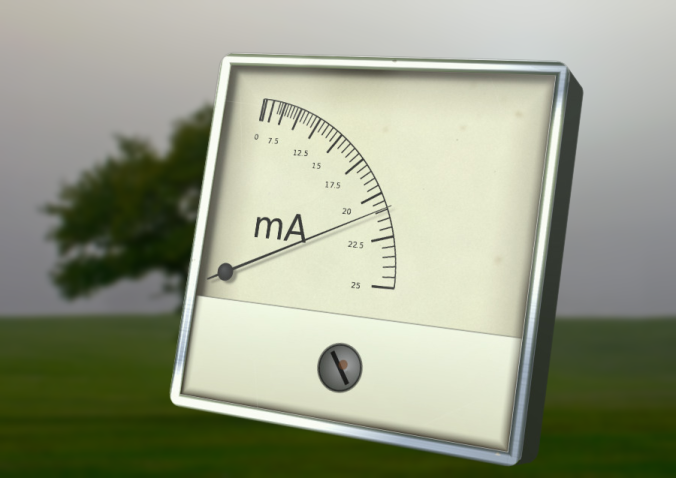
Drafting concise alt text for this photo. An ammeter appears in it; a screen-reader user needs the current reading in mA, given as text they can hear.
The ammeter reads 21 mA
